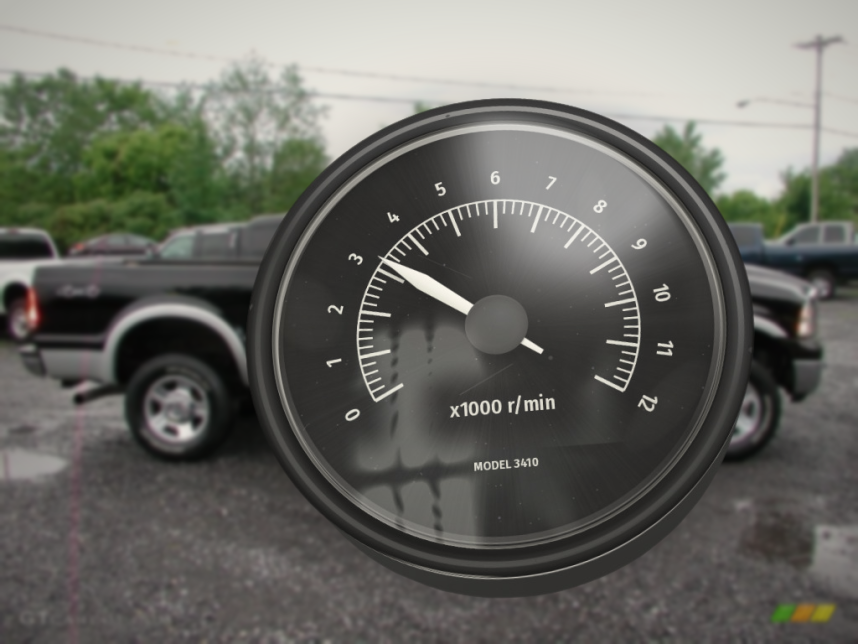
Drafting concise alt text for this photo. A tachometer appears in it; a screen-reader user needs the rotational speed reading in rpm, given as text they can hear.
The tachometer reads 3200 rpm
